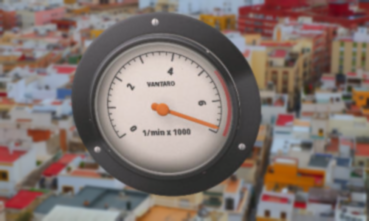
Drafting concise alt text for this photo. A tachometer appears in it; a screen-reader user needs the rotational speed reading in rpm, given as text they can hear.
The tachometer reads 6800 rpm
